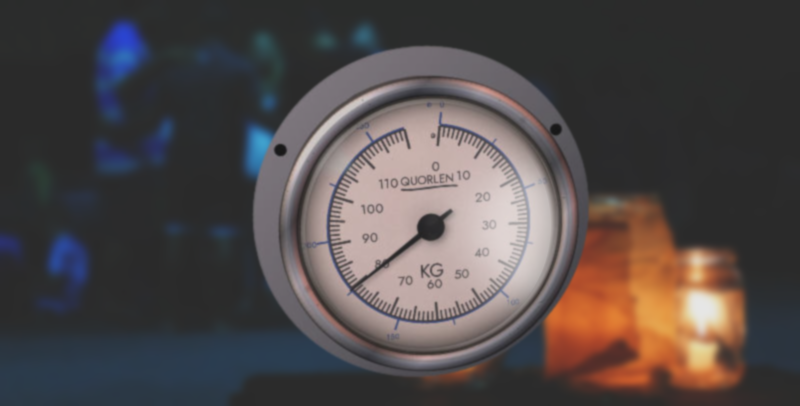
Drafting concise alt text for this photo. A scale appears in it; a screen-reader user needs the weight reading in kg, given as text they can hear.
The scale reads 80 kg
